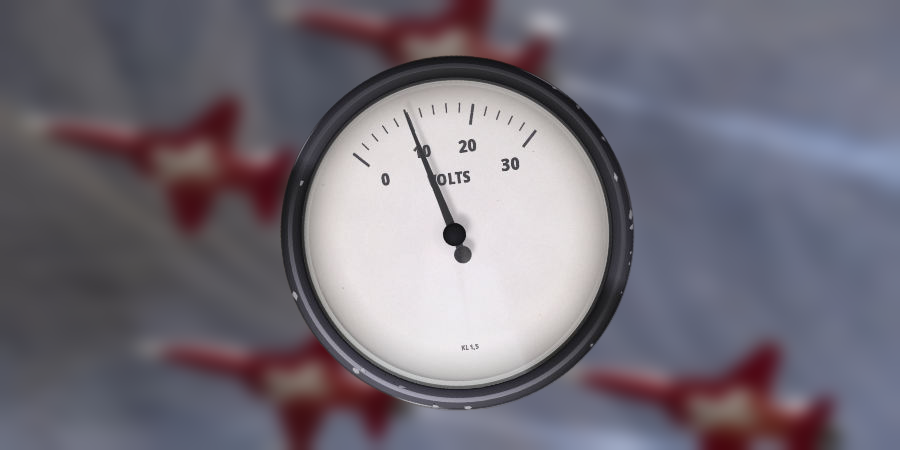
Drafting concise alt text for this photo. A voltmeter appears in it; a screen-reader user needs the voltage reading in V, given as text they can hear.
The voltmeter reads 10 V
